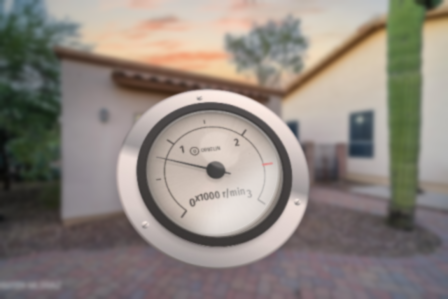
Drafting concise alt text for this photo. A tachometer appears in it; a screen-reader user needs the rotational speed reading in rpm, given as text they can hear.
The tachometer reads 750 rpm
